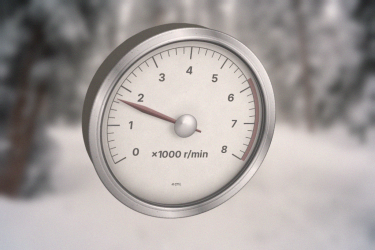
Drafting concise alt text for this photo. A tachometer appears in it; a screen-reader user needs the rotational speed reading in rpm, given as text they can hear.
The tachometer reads 1700 rpm
